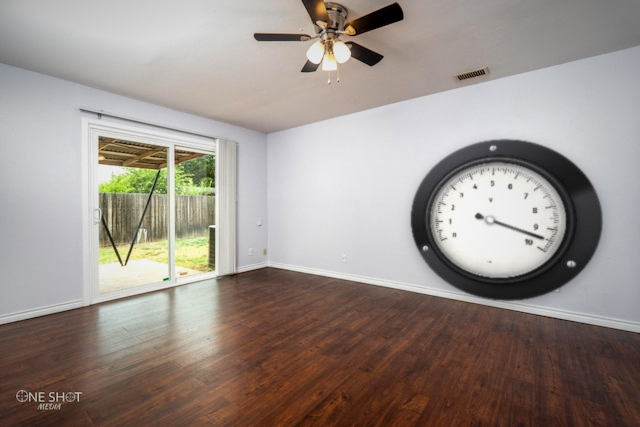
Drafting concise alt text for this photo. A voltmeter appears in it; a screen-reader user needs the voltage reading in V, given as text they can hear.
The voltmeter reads 9.5 V
